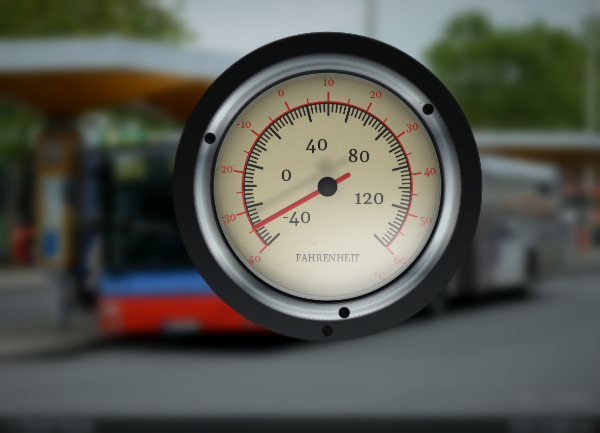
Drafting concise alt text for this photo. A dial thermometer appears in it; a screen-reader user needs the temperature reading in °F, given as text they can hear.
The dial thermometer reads -30 °F
